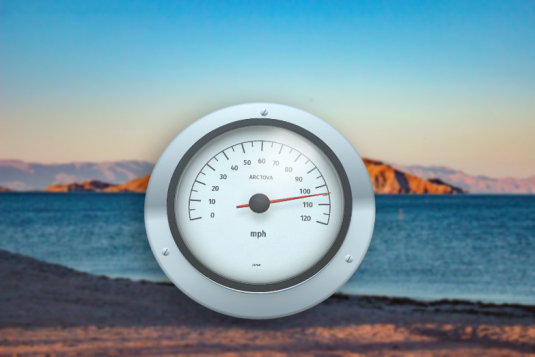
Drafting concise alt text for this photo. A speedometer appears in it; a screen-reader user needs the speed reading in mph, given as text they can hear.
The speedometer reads 105 mph
